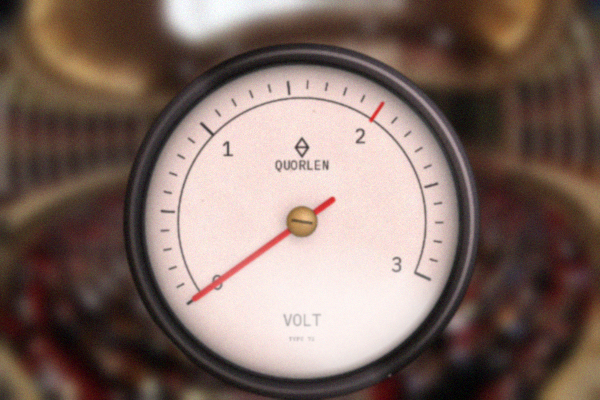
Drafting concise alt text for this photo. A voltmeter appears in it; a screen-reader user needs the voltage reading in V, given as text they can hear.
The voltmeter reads 0 V
